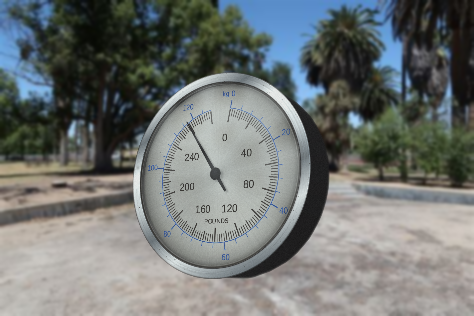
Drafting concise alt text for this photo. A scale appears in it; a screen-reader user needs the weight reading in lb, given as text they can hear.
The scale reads 260 lb
